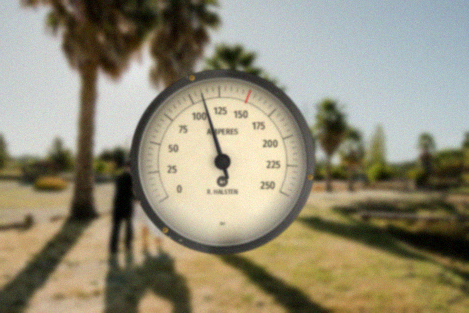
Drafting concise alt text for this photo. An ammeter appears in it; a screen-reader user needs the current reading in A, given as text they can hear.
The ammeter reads 110 A
